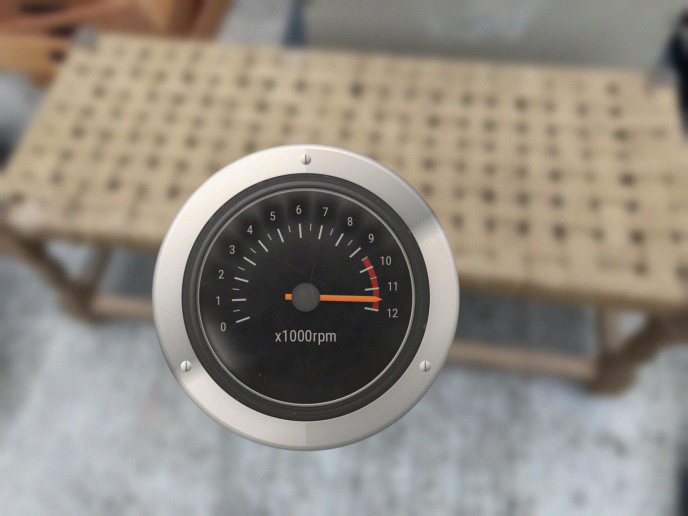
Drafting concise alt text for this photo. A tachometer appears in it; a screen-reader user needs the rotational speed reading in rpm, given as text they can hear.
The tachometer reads 11500 rpm
